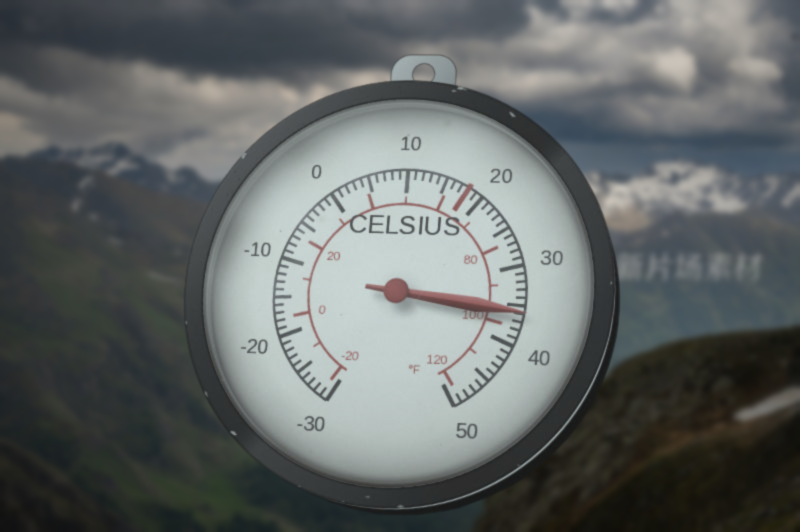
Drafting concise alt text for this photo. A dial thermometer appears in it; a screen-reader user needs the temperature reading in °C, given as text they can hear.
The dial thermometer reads 36 °C
